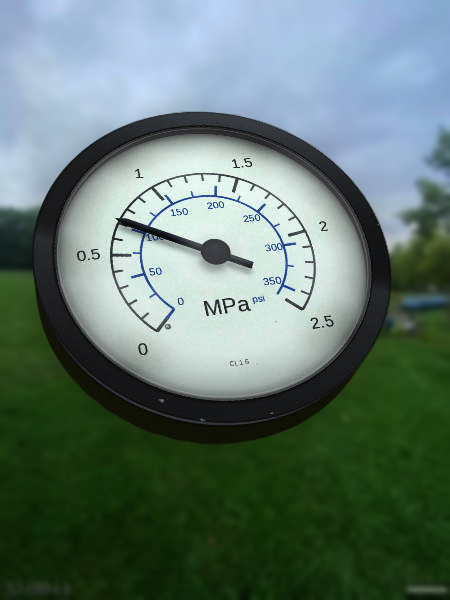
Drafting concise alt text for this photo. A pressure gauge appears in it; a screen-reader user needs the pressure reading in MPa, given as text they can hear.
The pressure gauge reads 0.7 MPa
